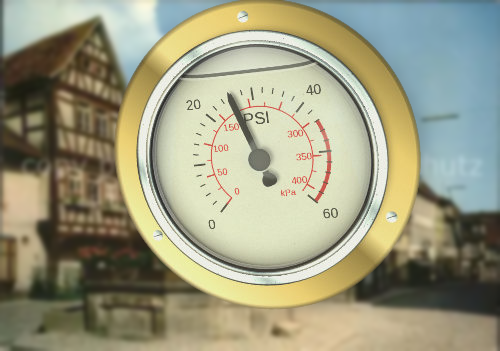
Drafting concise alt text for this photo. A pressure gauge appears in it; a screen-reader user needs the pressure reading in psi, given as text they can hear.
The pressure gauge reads 26 psi
